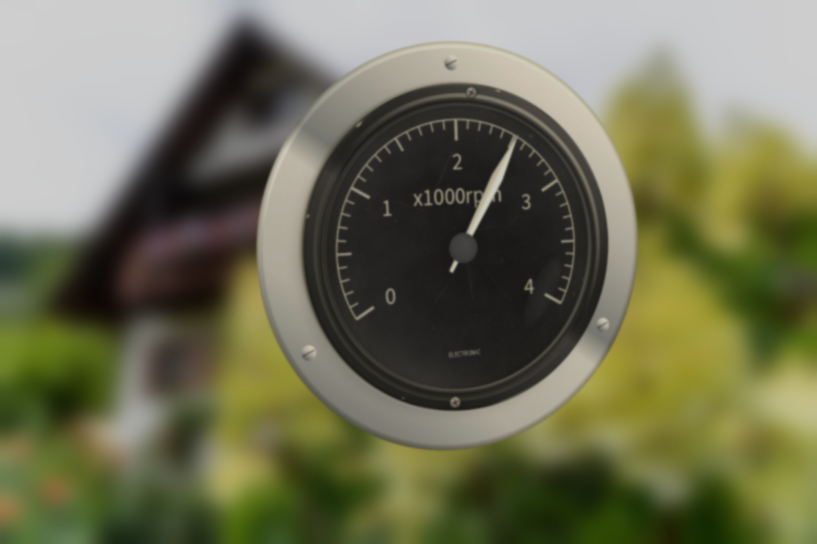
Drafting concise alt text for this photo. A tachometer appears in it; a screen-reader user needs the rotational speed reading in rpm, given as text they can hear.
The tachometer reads 2500 rpm
